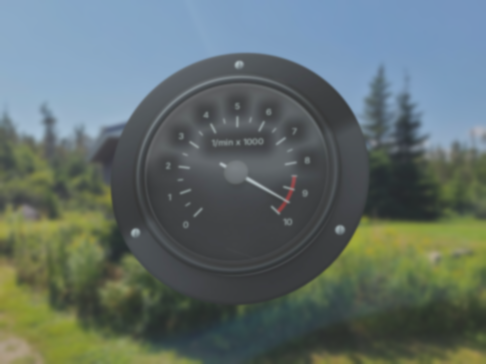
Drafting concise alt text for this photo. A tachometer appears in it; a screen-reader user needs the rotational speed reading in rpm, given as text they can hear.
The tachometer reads 9500 rpm
